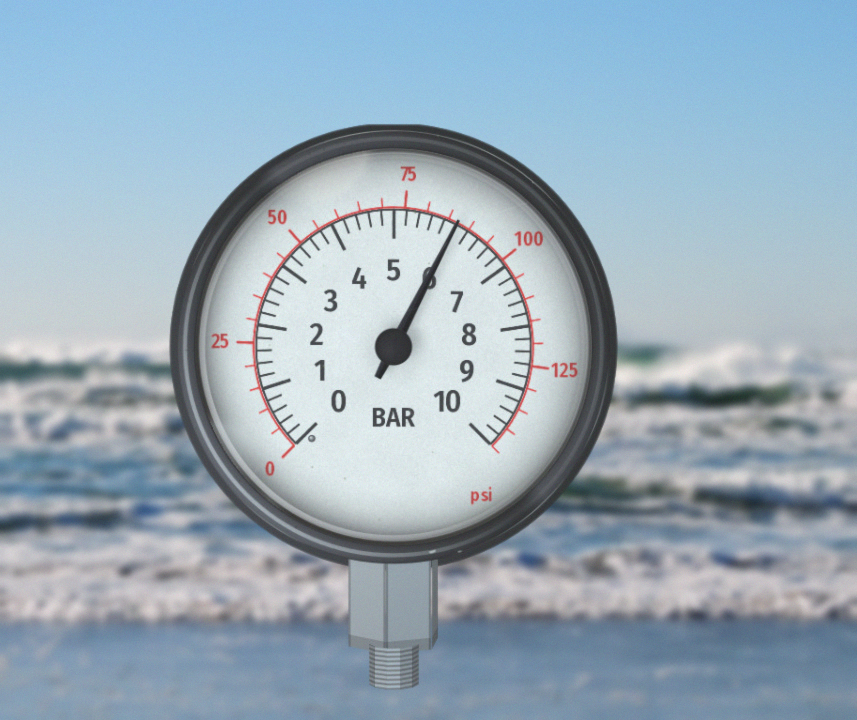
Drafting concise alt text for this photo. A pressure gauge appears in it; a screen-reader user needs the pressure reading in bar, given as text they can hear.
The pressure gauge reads 6 bar
